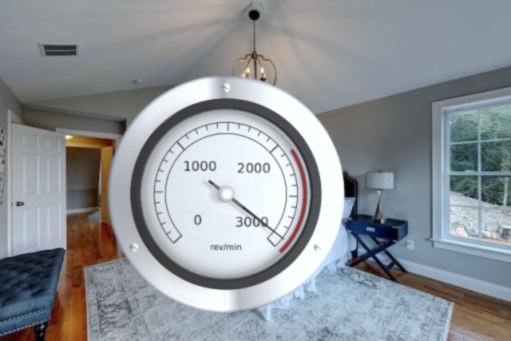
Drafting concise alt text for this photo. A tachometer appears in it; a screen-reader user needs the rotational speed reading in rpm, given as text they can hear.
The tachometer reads 2900 rpm
